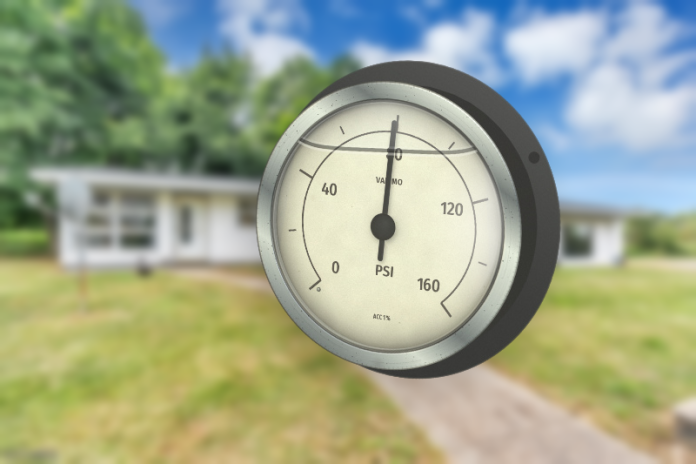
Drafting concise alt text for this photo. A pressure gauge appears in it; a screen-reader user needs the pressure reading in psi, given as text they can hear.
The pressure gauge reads 80 psi
